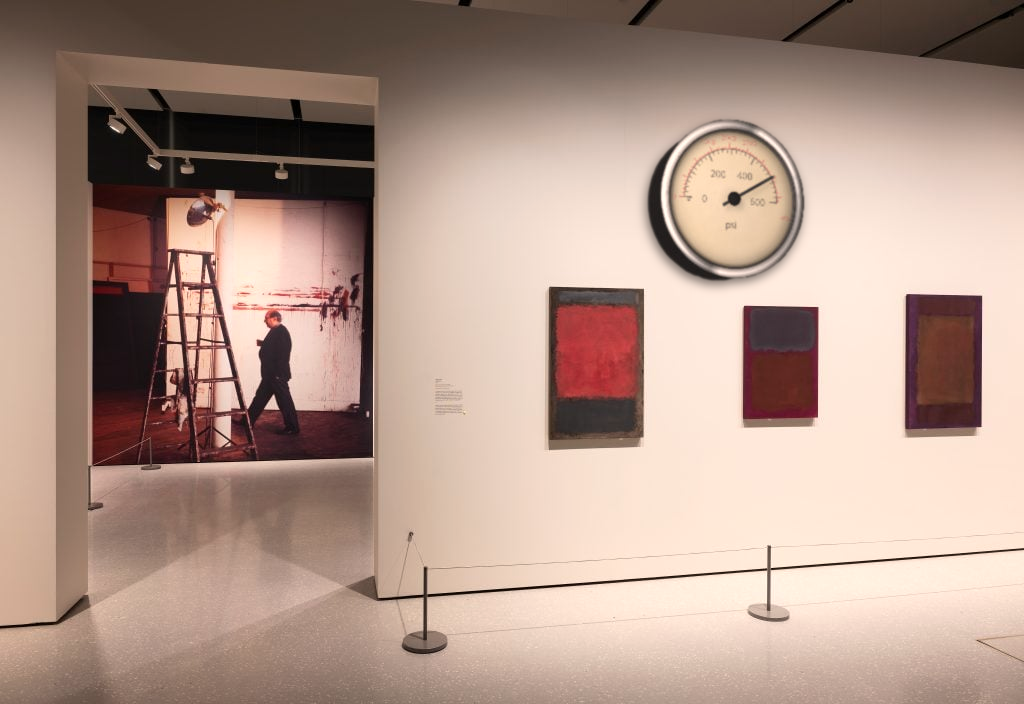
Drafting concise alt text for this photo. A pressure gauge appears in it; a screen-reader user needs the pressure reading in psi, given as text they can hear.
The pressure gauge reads 500 psi
